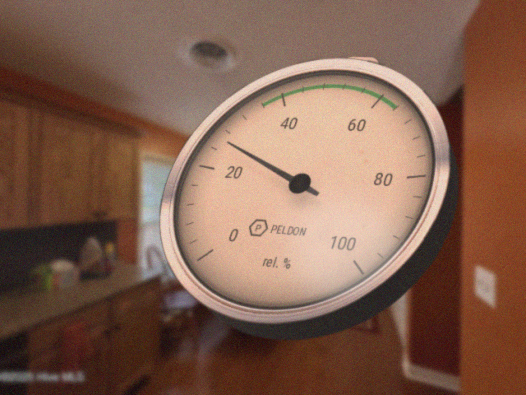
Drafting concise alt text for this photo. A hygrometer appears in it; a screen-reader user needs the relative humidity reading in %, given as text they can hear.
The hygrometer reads 26 %
